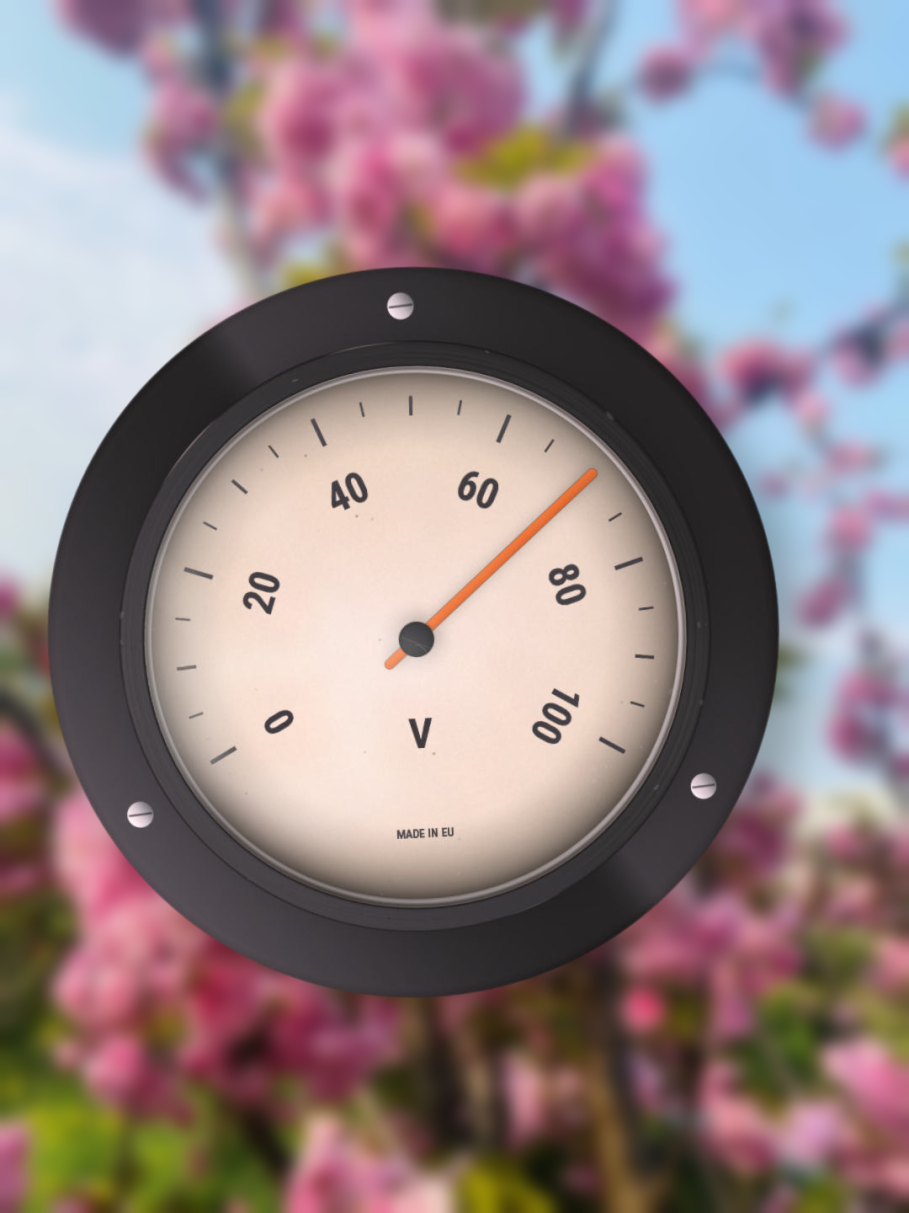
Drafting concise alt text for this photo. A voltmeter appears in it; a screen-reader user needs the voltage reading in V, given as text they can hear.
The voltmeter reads 70 V
